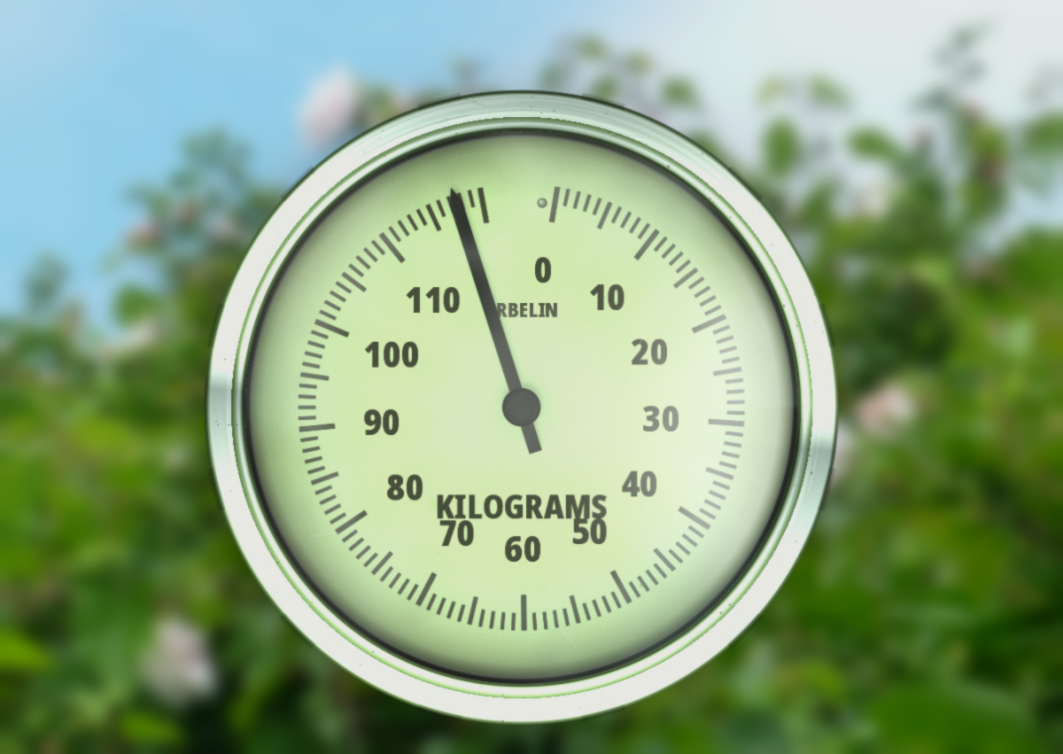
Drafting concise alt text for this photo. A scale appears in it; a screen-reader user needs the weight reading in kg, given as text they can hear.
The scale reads 117.5 kg
